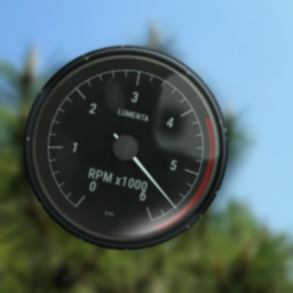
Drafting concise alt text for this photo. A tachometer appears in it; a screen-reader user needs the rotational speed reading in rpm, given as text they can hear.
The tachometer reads 5600 rpm
